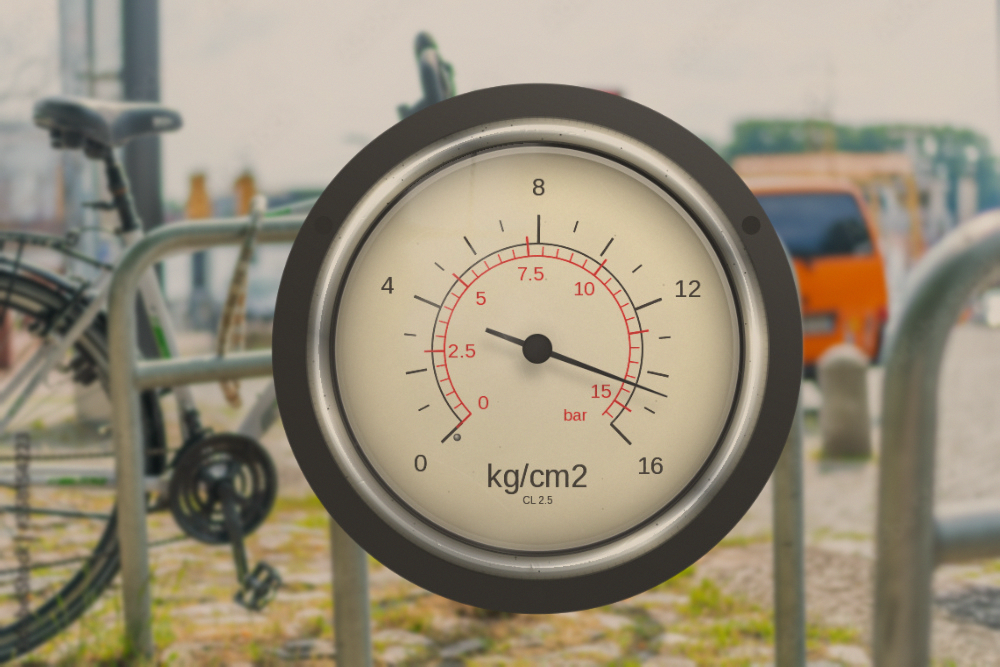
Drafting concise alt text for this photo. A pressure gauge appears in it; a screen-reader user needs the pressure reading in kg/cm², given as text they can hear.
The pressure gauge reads 14.5 kg/cm²
